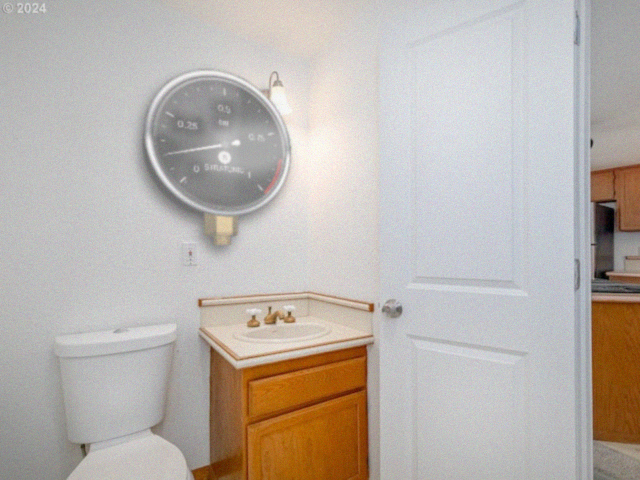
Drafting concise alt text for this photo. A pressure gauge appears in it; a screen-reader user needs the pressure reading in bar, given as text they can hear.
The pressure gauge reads 0.1 bar
